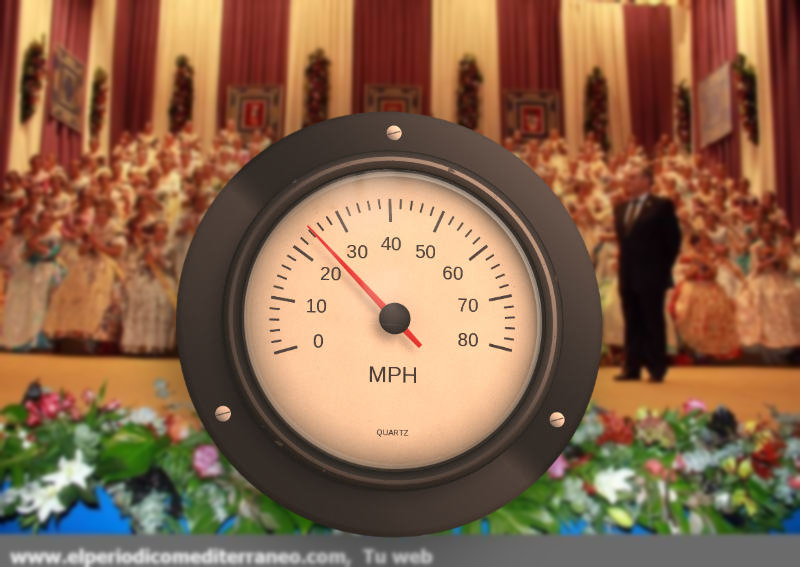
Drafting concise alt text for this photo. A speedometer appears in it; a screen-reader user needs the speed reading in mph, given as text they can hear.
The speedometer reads 24 mph
